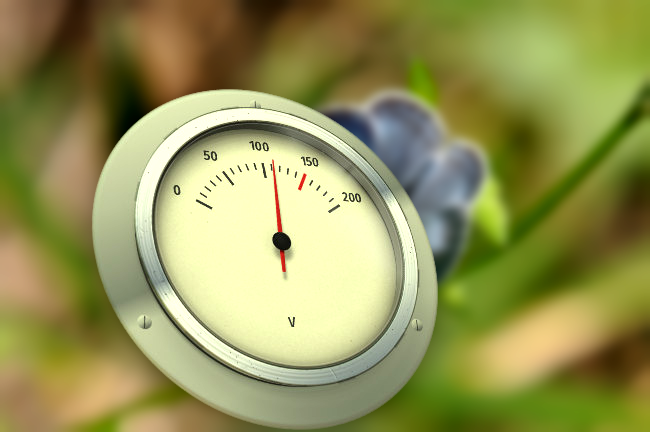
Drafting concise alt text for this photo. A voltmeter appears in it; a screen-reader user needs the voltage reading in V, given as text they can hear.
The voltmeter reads 110 V
